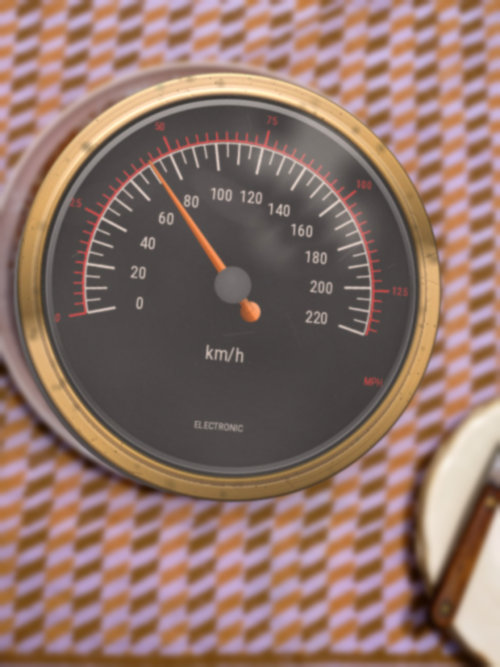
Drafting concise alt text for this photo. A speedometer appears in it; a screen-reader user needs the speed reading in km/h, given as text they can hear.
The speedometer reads 70 km/h
